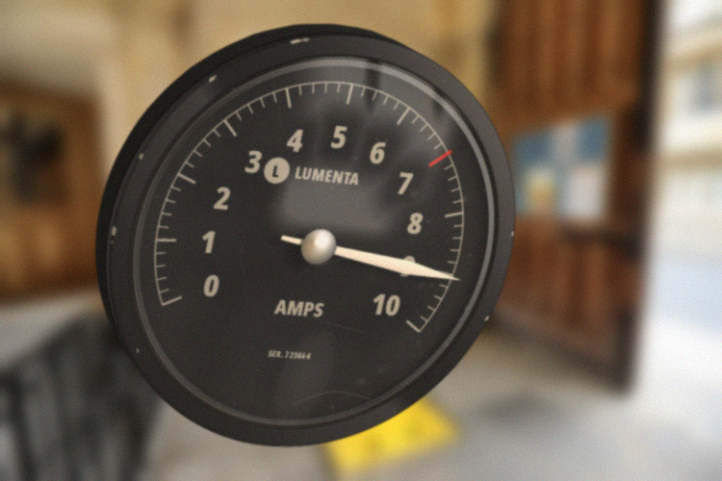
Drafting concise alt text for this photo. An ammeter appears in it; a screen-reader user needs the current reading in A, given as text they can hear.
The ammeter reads 9 A
